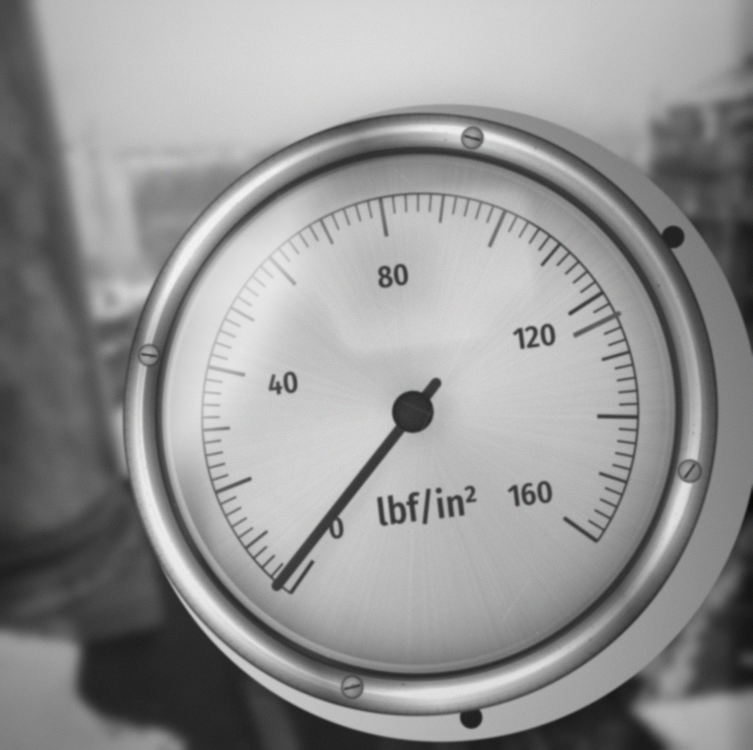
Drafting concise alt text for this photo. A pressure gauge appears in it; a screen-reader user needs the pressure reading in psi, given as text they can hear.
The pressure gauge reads 2 psi
